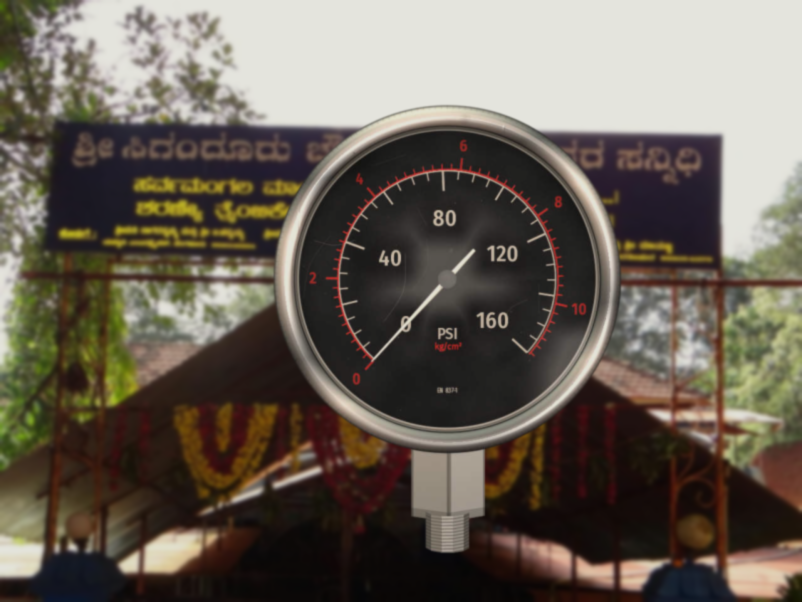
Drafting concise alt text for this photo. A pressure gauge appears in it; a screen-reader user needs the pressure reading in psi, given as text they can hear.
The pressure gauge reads 0 psi
